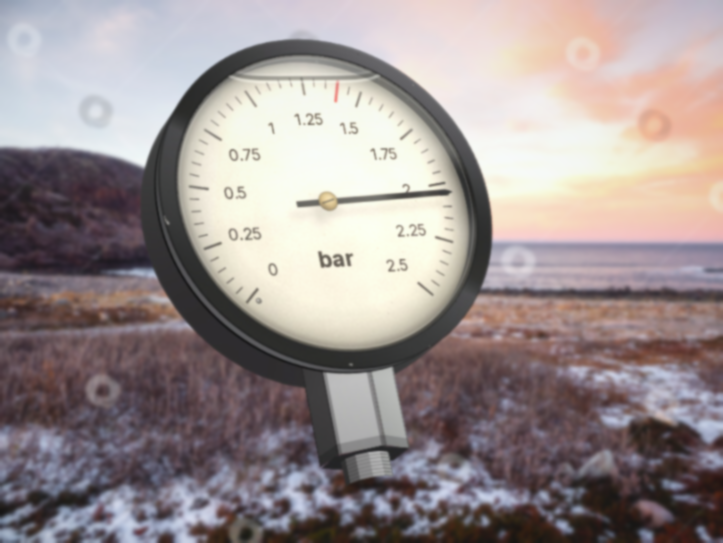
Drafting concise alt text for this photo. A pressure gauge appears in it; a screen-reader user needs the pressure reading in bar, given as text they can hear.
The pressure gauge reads 2.05 bar
